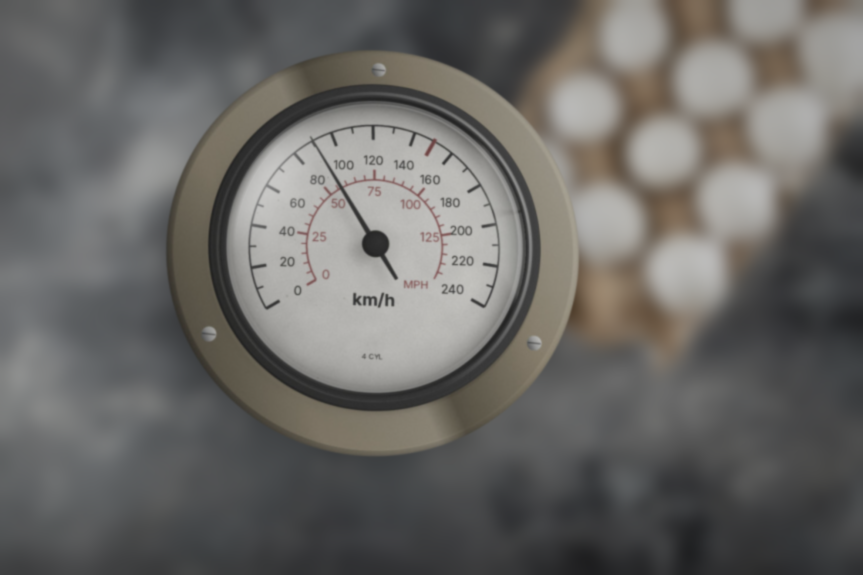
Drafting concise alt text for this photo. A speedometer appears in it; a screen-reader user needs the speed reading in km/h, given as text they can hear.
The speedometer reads 90 km/h
